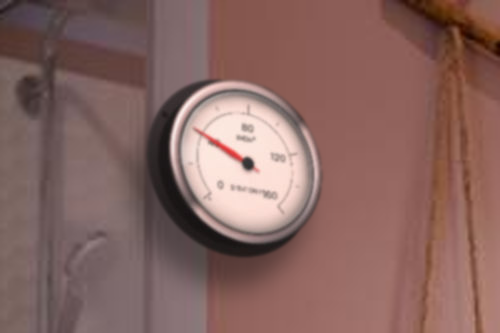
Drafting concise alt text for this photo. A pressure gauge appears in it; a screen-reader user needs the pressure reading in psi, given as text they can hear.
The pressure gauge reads 40 psi
